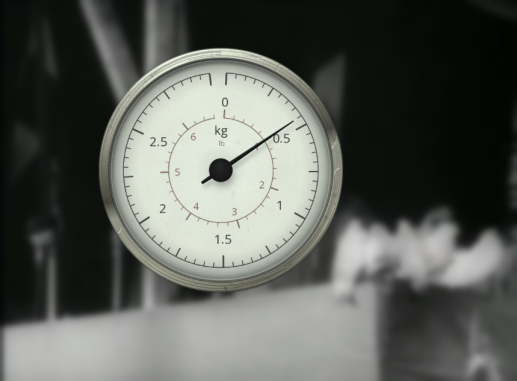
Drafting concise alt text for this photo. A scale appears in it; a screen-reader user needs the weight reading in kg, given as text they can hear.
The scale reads 0.45 kg
